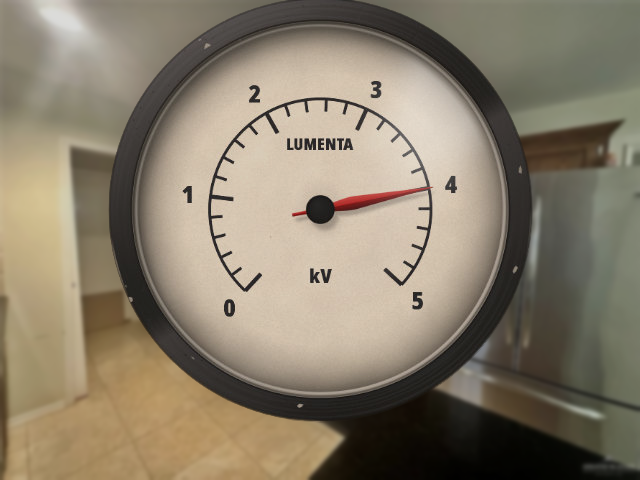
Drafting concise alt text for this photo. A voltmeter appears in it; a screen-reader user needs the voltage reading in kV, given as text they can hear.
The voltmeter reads 4 kV
